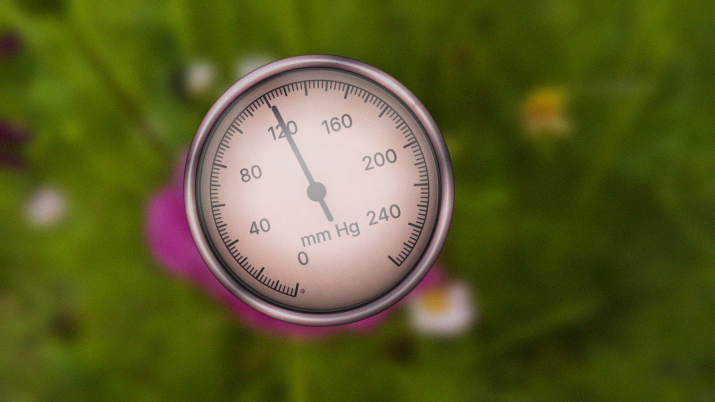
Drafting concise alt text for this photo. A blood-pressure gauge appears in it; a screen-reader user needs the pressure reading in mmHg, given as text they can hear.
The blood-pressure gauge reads 122 mmHg
